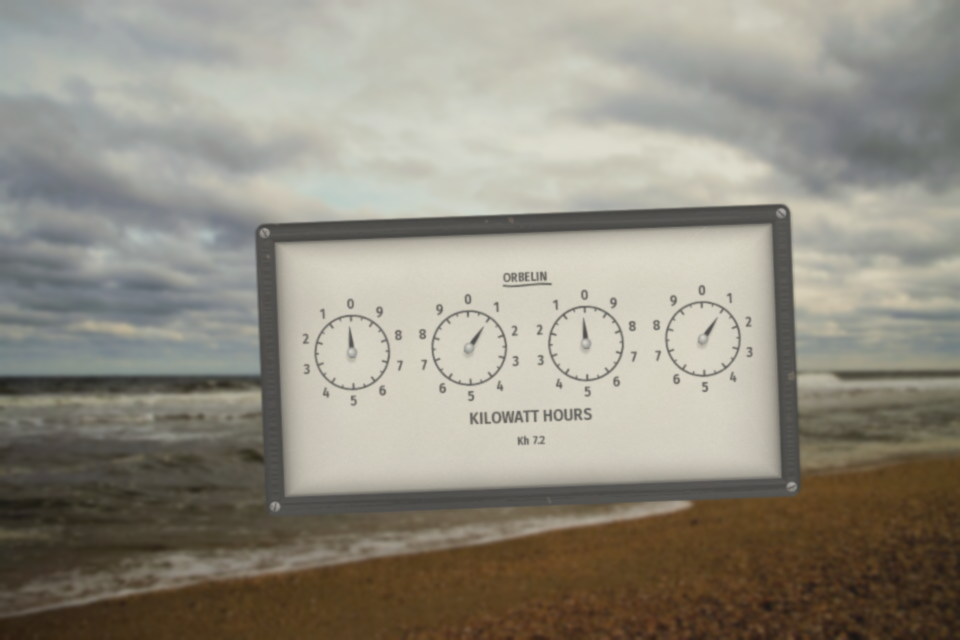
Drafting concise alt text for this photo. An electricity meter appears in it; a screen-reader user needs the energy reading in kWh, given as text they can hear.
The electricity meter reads 101 kWh
